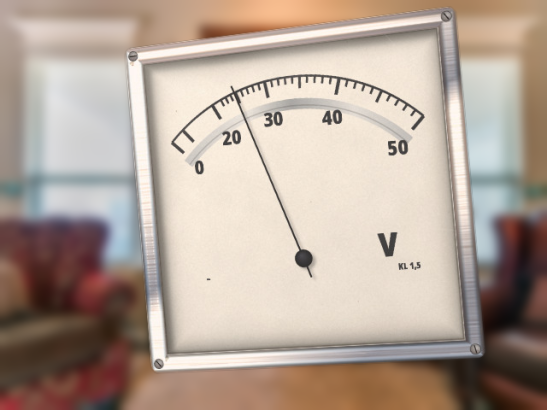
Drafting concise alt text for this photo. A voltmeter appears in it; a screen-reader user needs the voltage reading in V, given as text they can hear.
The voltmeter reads 25 V
